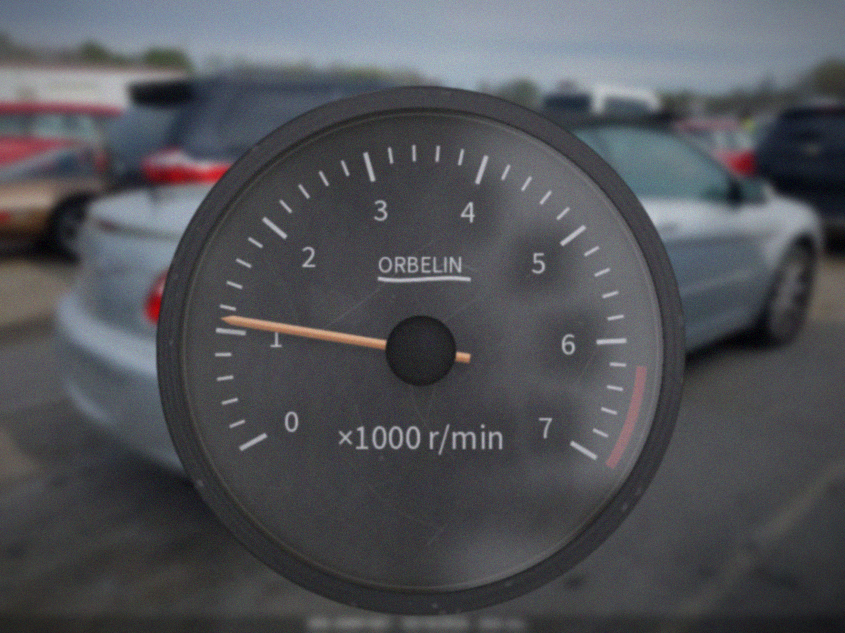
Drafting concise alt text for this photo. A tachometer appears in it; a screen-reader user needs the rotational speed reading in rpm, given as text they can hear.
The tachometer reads 1100 rpm
